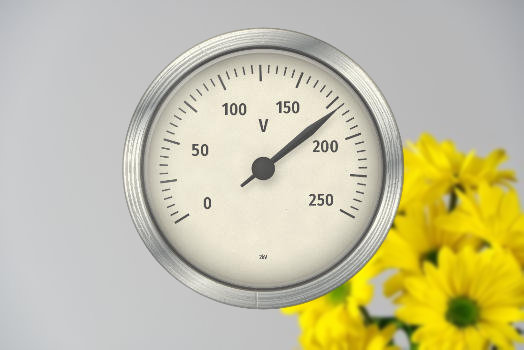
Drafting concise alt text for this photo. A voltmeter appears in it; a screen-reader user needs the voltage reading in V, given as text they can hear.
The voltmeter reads 180 V
